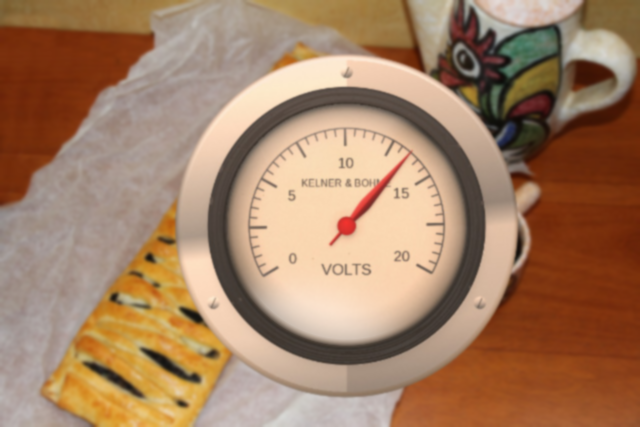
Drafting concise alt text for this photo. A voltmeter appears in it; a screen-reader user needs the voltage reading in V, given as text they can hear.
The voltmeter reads 13.5 V
